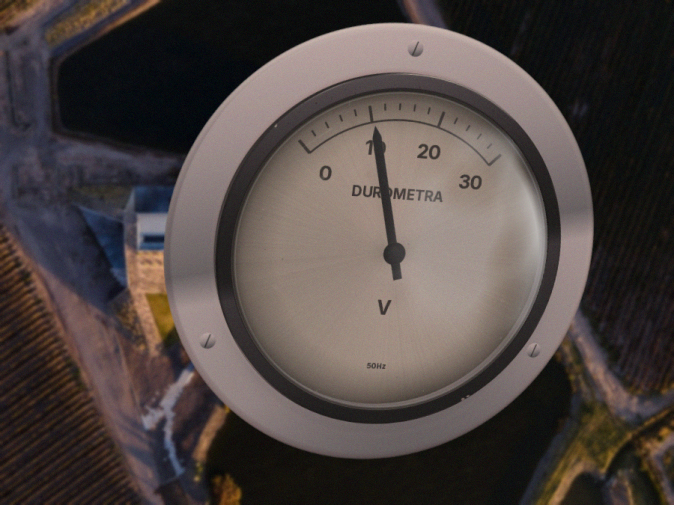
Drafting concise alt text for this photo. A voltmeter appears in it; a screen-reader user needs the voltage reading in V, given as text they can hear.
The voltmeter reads 10 V
